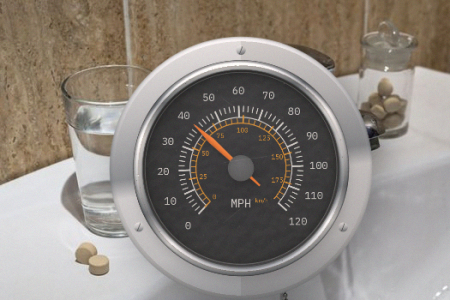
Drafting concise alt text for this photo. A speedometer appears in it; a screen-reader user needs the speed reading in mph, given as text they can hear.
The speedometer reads 40 mph
